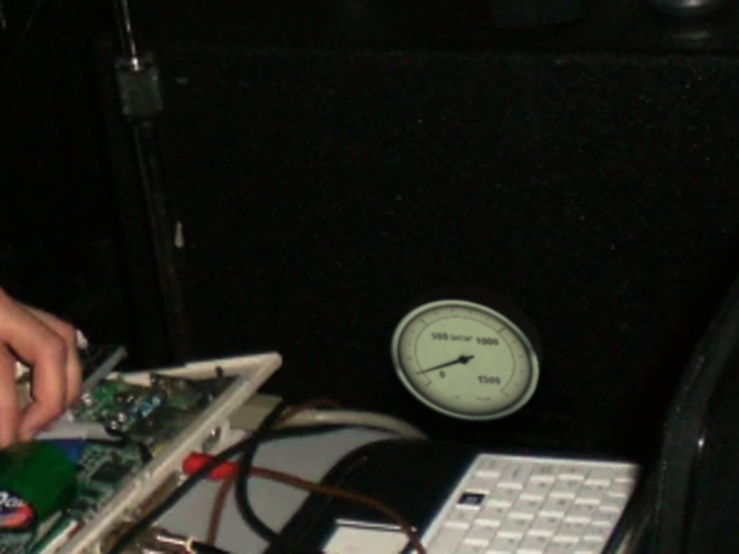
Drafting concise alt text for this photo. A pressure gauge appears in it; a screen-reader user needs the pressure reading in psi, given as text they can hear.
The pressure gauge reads 100 psi
